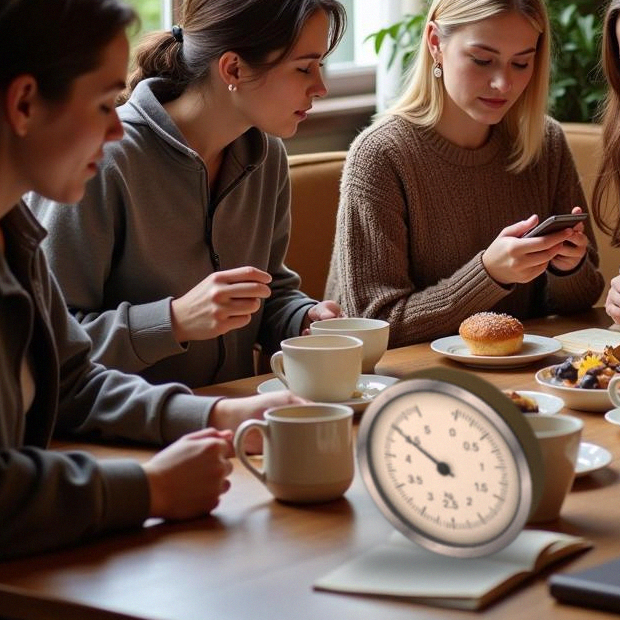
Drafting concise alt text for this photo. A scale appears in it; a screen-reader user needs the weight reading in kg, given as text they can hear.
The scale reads 4.5 kg
